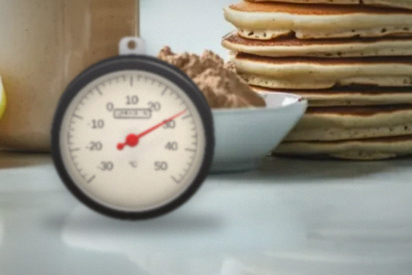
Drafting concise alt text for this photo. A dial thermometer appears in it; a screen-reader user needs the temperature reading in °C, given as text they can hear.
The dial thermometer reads 28 °C
